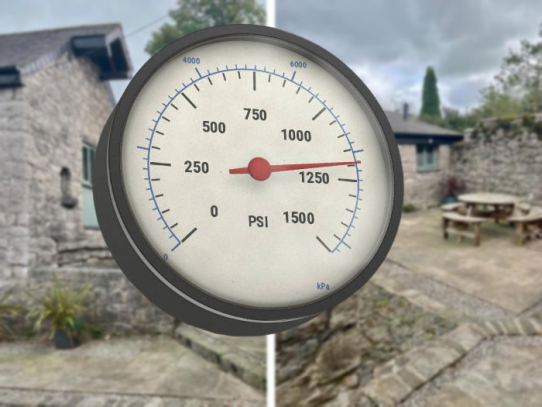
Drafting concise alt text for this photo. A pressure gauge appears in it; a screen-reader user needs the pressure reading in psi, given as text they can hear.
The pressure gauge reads 1200 psi
